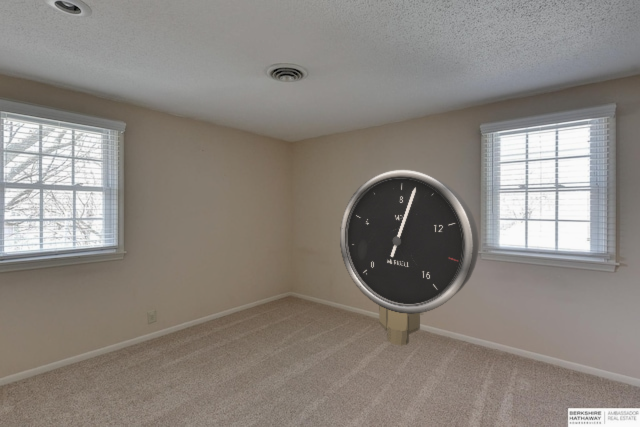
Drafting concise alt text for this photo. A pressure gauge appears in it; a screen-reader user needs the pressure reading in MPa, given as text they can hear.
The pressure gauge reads 9 MPa
